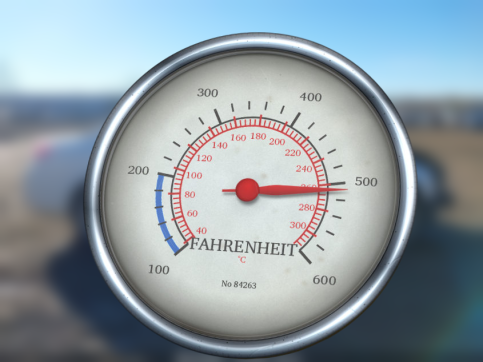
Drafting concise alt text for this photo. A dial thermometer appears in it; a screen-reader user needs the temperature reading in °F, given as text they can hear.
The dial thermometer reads 510 °F
